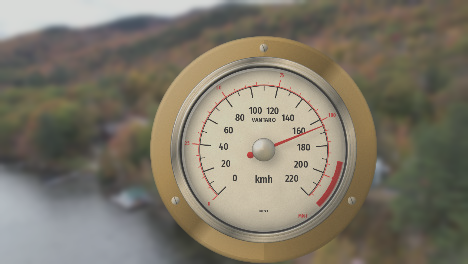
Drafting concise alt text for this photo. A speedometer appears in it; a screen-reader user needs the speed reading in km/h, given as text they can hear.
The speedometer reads 165 km/h
